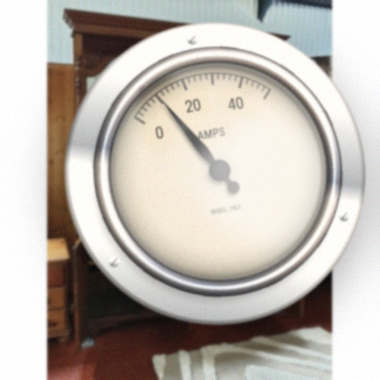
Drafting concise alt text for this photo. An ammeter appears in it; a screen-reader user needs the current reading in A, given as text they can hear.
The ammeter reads 10 A
